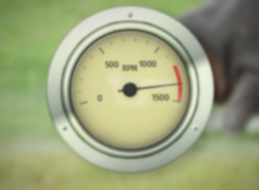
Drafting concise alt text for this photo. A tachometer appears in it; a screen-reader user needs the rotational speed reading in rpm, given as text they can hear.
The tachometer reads 1350 rpm
